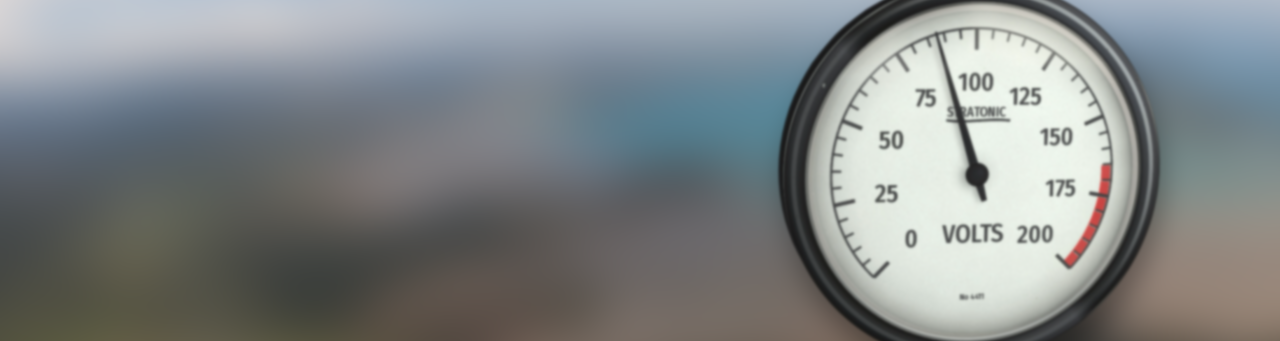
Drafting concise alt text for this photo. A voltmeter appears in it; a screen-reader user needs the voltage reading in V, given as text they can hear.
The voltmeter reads 87.5 V
